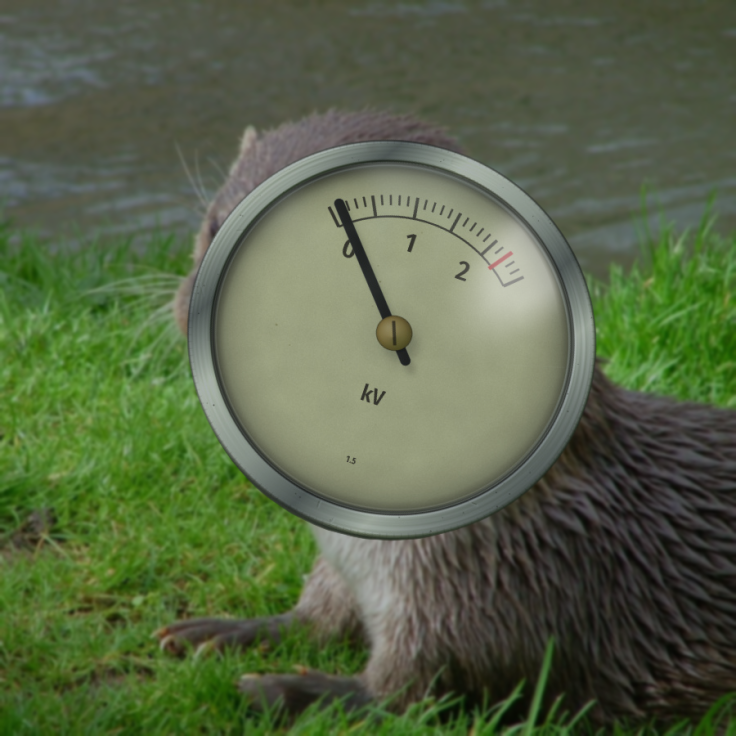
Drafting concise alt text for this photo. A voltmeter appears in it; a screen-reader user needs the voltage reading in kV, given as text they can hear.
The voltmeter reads 0.1 kV
